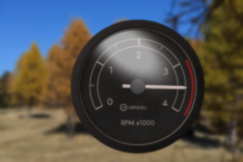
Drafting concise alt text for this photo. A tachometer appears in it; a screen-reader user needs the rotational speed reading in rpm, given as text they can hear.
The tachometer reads 3500 rpm
